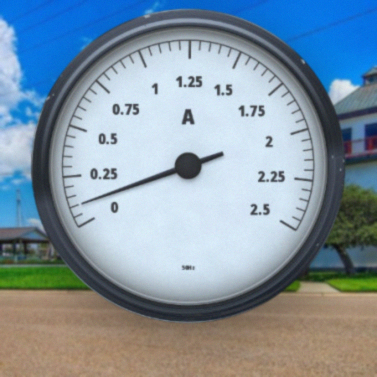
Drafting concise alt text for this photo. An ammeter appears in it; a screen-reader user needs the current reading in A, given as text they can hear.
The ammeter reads 0.1 A
